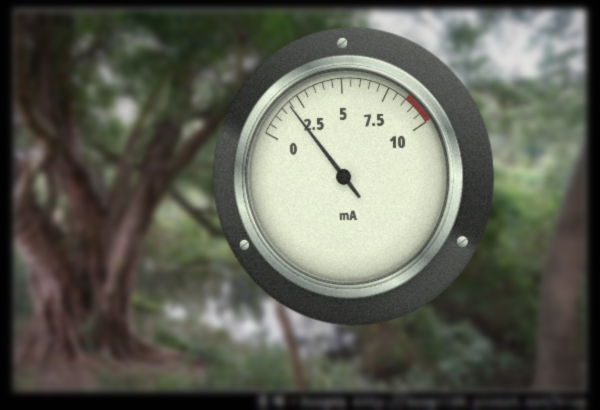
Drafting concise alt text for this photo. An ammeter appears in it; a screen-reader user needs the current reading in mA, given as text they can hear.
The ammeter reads 2 mA
